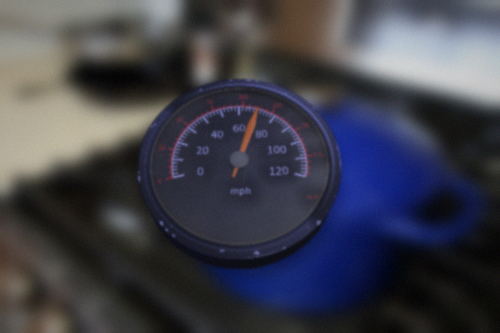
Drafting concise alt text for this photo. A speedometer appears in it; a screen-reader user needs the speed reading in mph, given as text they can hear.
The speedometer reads 70 mph
